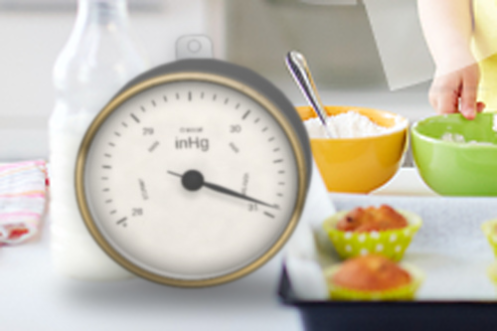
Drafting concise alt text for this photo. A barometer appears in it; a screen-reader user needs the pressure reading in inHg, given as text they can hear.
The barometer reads 30.9 inHg
